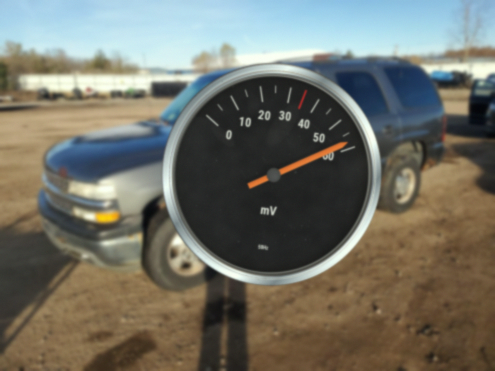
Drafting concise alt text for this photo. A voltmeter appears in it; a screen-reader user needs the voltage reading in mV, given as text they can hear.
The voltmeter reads 57.5 mV
